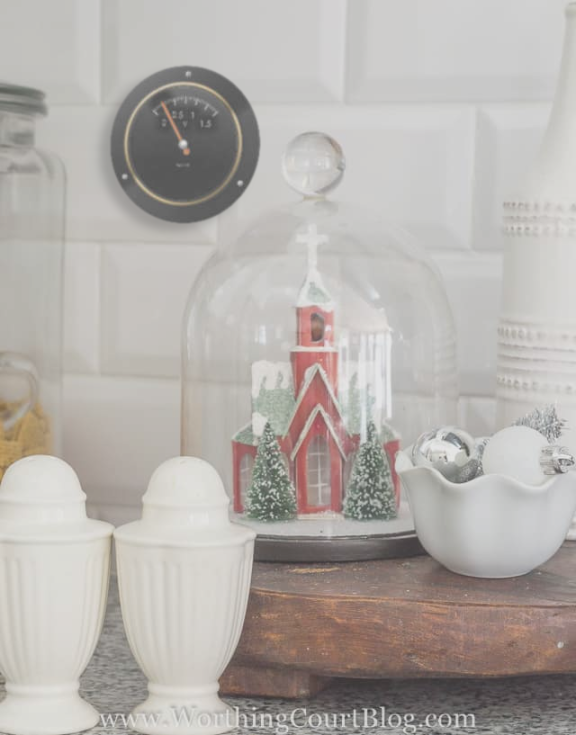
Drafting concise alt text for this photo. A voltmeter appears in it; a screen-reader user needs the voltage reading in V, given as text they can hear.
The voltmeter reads 0.25 V
